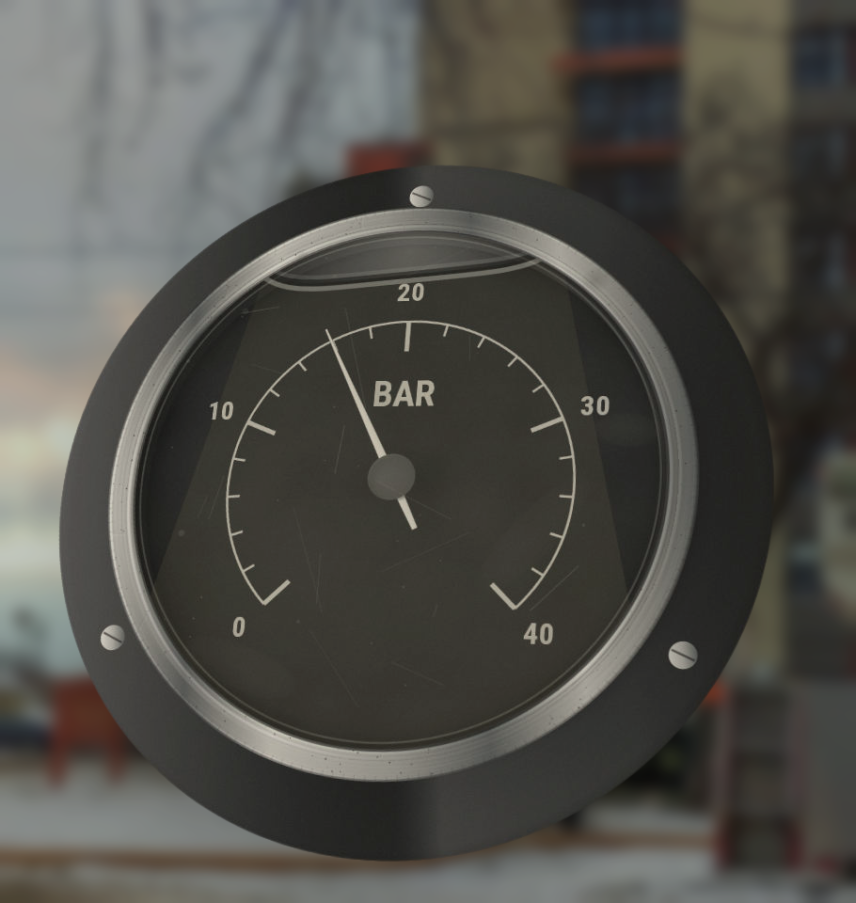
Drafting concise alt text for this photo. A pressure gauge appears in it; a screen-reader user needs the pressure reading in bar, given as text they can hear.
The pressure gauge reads 16 bar
